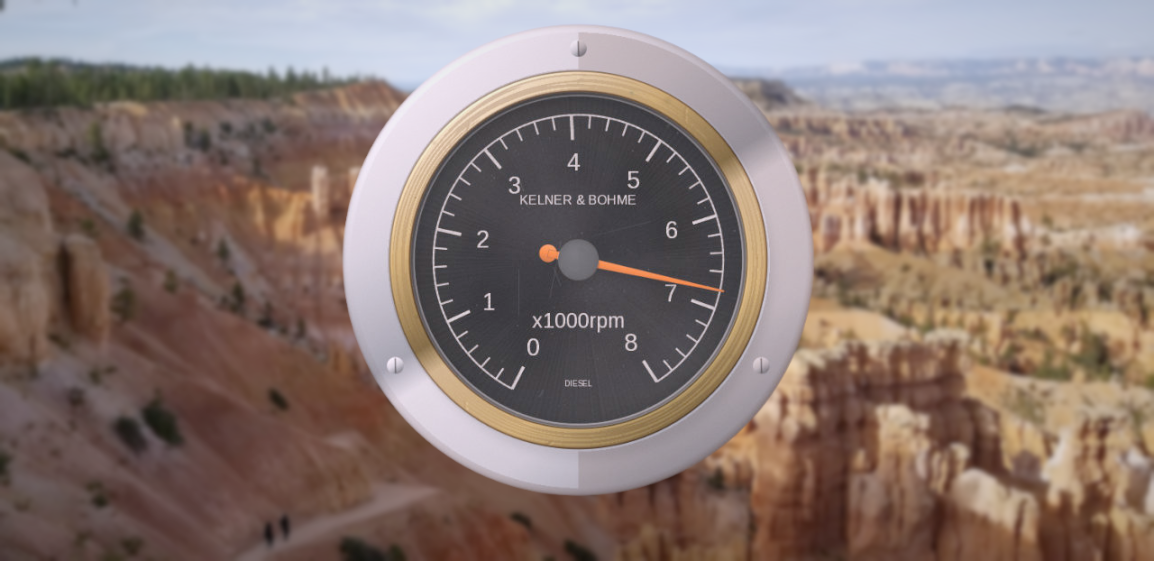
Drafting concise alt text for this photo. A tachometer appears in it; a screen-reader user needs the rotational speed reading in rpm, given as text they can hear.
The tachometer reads 6800 rpm
